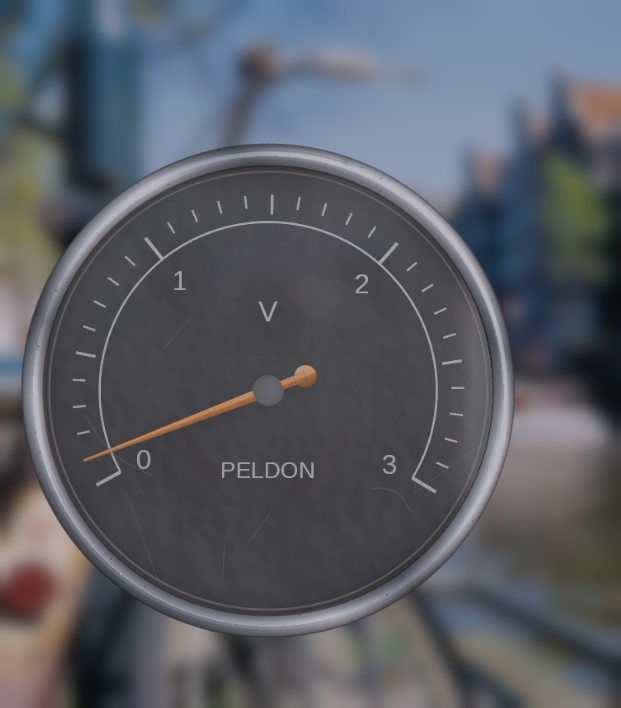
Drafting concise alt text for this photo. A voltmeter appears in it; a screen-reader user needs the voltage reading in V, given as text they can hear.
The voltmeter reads 0.1 V
